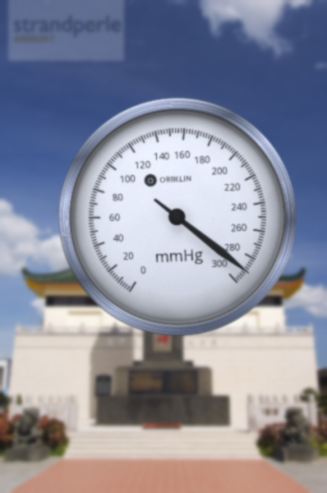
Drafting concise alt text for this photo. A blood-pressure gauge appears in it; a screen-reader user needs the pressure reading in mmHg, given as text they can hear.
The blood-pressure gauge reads 290 mmHg
